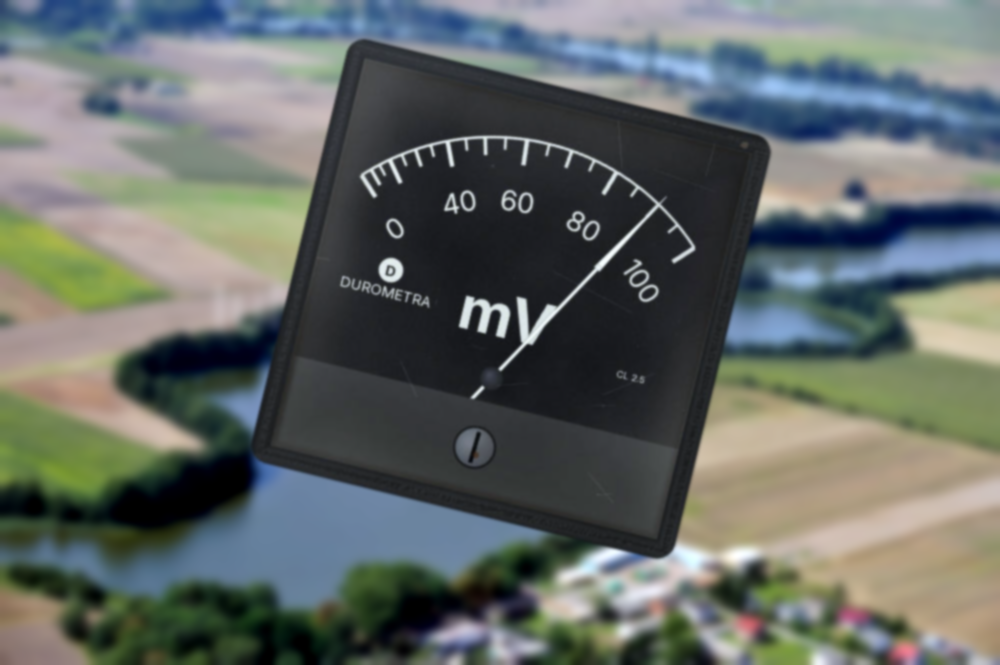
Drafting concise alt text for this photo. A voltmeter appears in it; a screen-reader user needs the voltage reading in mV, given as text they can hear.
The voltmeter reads 90 mV
